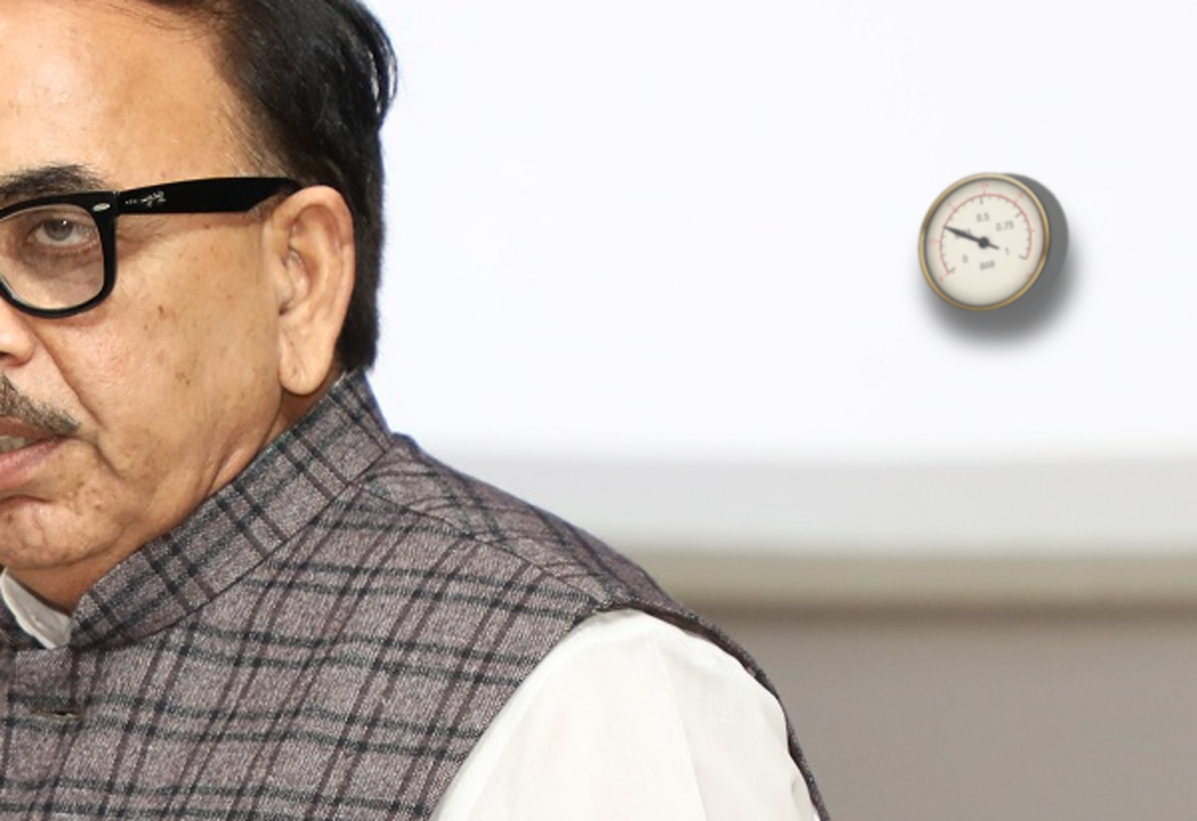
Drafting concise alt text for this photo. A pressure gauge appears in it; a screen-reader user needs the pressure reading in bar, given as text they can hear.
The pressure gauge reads 0.25 bar
